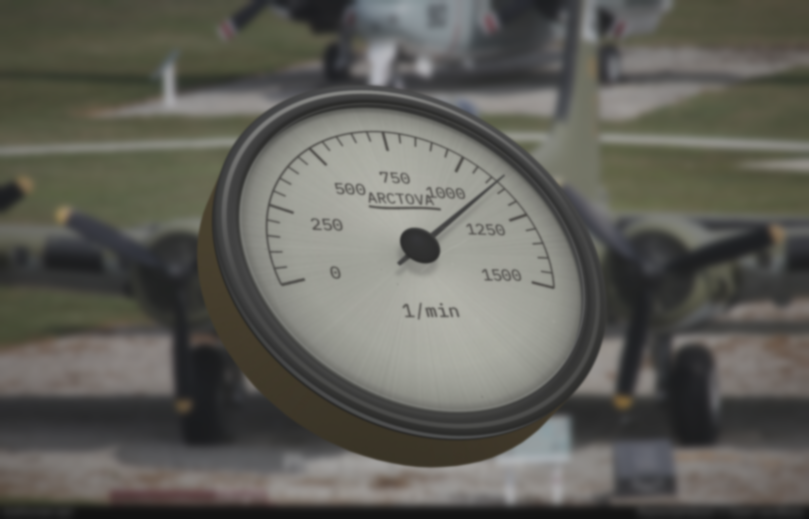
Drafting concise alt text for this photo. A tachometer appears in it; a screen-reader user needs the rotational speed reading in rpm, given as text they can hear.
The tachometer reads 1125 rpm
